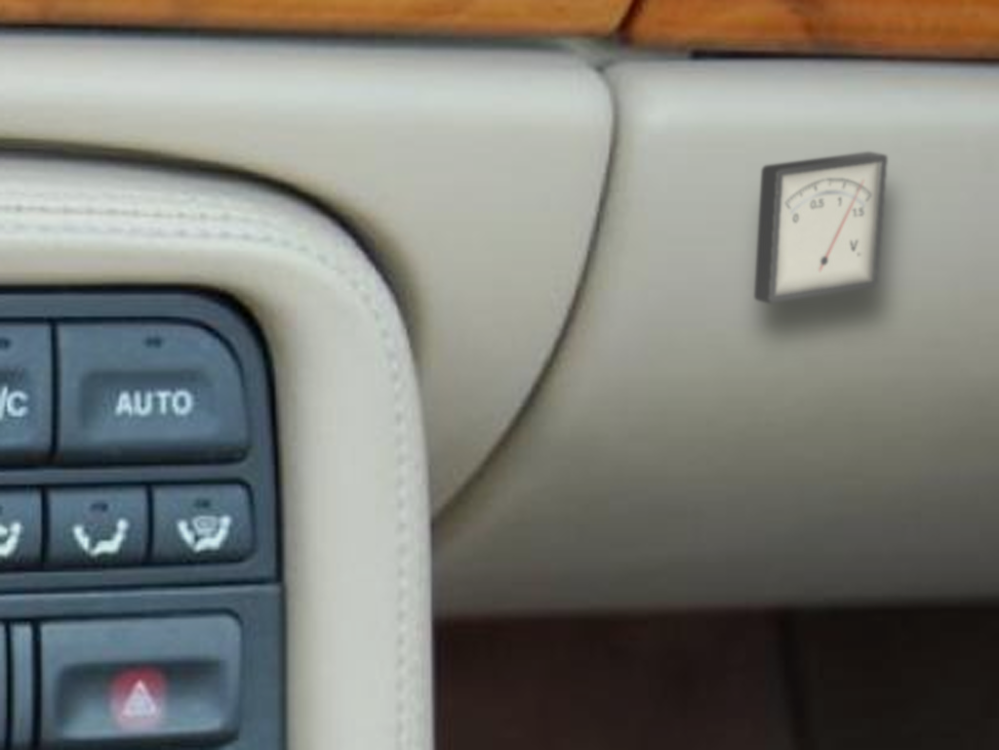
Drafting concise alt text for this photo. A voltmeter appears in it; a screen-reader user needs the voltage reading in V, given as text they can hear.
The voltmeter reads 1.25 V
